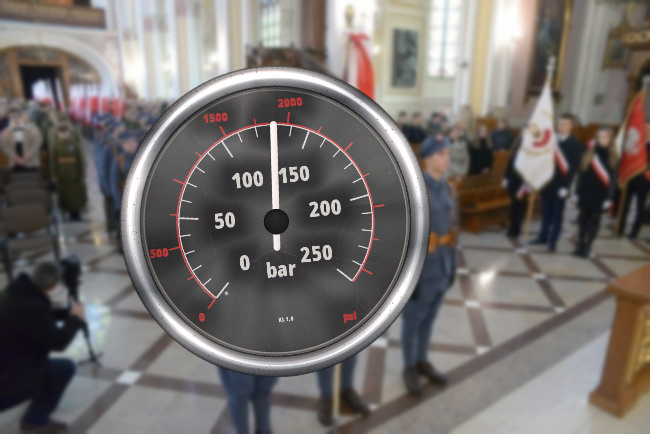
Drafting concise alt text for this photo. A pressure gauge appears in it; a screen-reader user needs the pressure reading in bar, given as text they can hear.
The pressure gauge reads 130 bar
